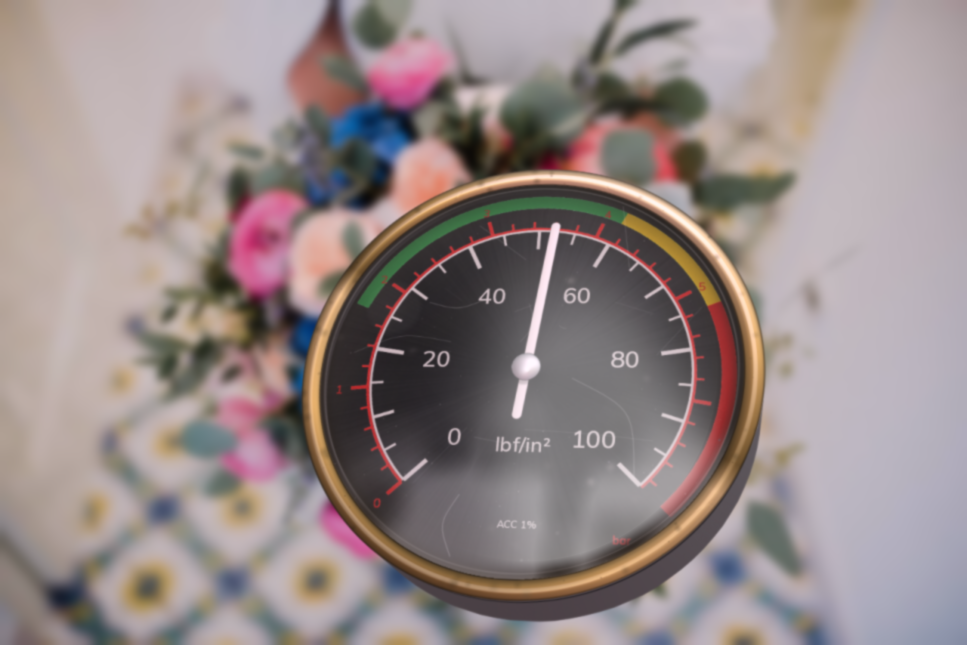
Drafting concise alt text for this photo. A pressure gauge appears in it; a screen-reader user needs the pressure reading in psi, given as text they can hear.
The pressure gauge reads 52.5 psi
